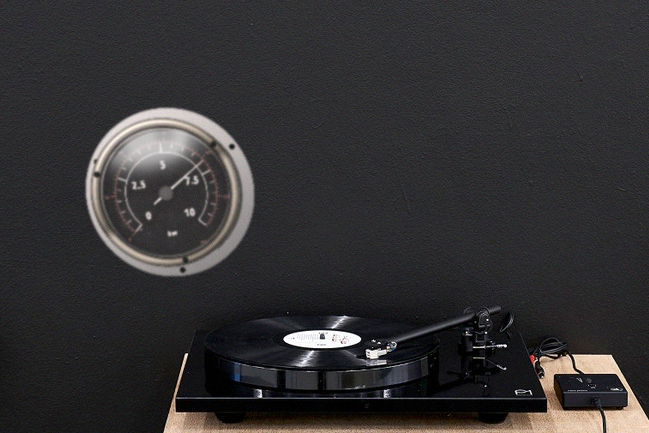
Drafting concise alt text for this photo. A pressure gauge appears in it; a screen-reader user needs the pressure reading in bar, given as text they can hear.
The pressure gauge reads 7 bar
